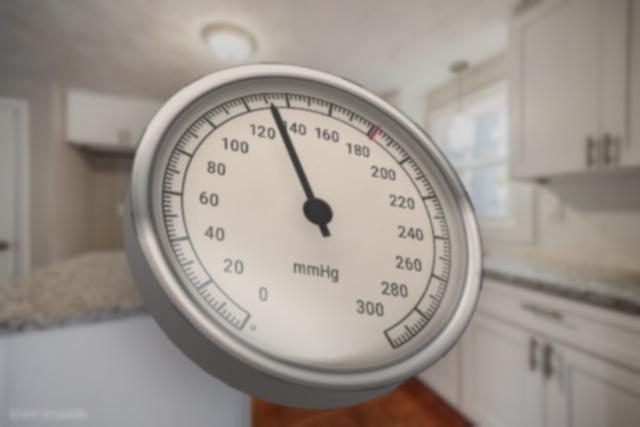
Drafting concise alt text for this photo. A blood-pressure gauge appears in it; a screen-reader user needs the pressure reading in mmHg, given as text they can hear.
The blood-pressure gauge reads 130 mmHg
